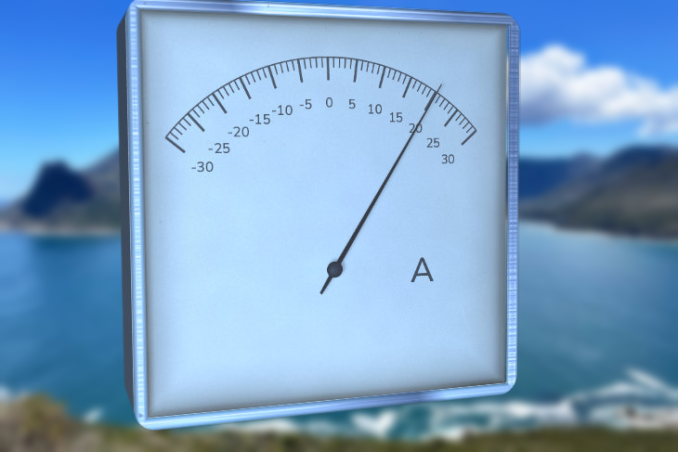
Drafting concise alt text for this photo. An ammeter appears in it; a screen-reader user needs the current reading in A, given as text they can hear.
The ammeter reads 20 A
